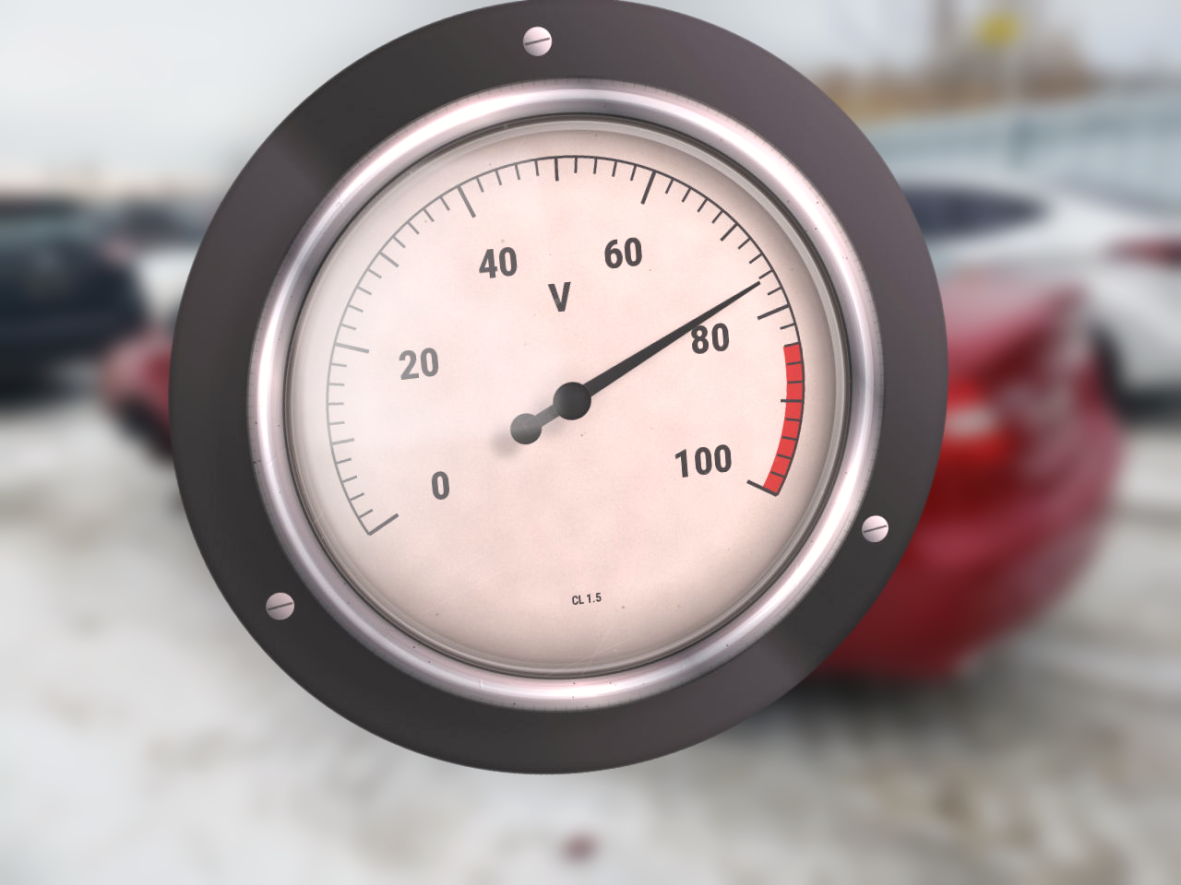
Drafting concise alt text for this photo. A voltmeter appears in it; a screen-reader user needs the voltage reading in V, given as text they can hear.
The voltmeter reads 76 V
